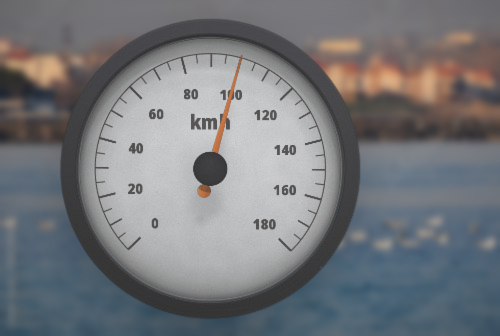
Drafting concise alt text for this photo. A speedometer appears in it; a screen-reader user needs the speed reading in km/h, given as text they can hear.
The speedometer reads 100 km/h
